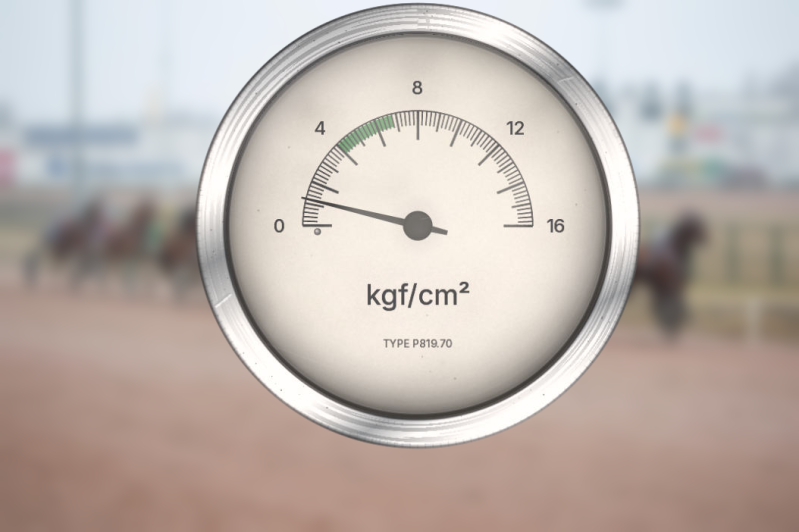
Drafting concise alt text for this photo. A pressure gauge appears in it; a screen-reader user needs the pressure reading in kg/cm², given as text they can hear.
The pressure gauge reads 1.2 kg/cm²
